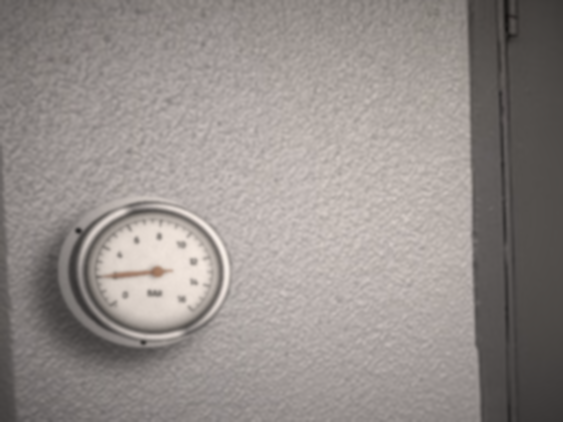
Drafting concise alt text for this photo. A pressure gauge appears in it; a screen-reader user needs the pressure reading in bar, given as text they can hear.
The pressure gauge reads 2 bar
